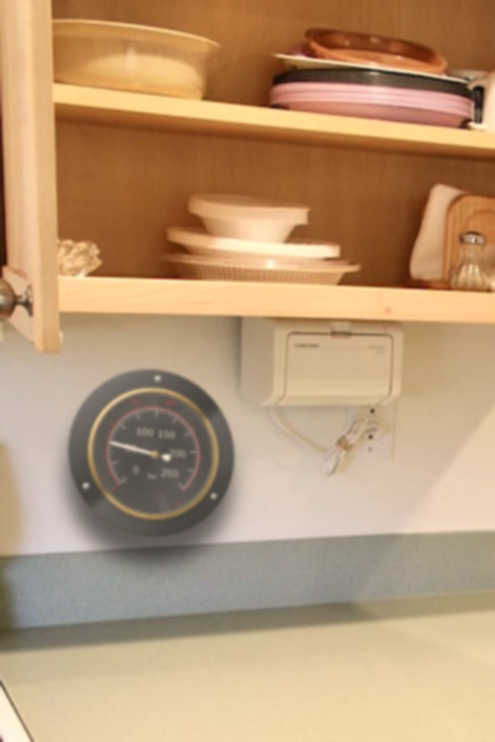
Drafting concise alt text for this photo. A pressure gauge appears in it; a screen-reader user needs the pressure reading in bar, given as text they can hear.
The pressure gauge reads 50 bar
